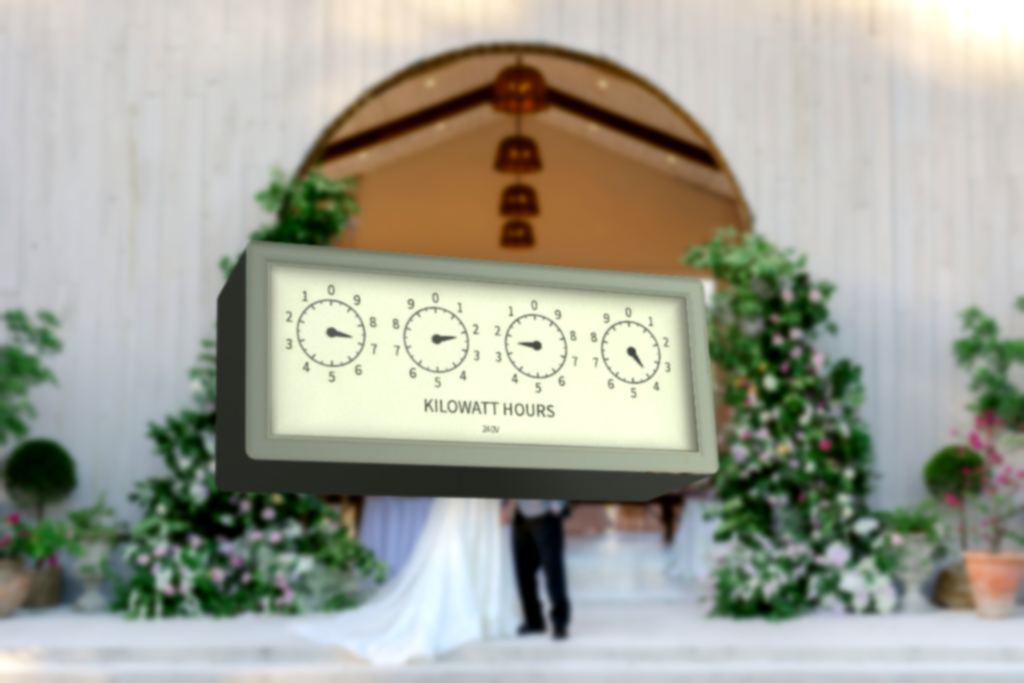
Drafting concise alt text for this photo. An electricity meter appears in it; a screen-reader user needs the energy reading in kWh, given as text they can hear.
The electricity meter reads 7224 kWh
